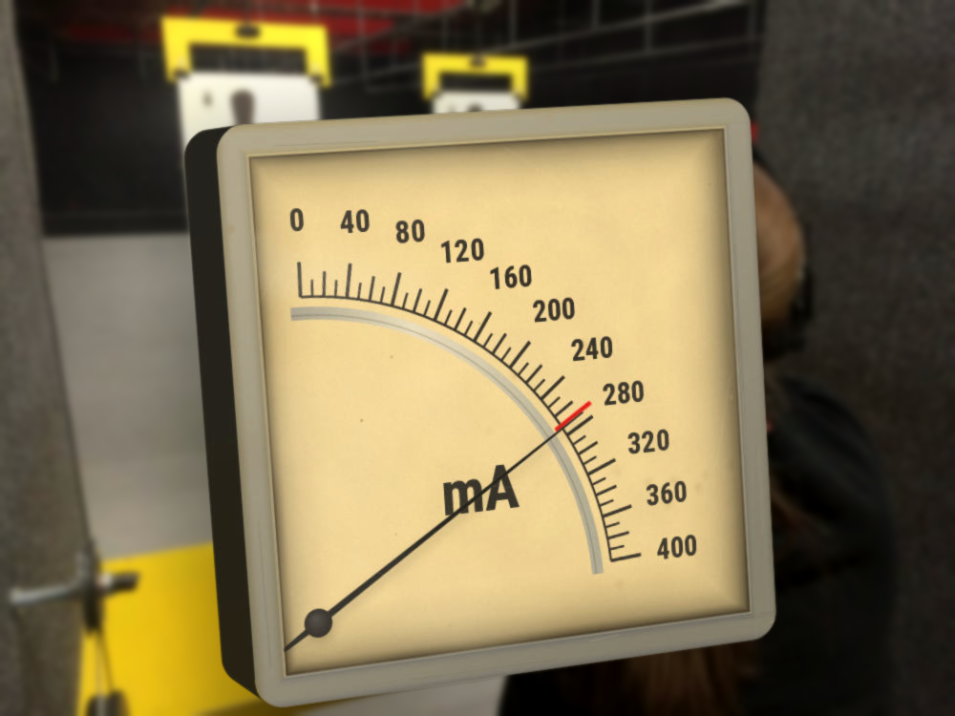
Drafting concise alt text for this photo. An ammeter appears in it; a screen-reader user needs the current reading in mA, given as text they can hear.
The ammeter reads 270 mA
